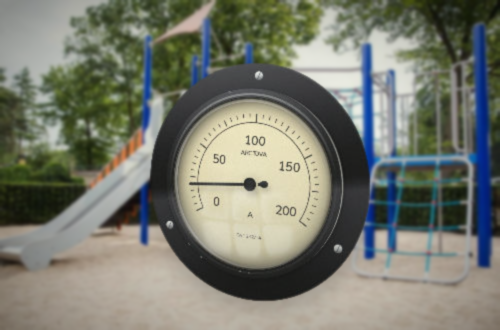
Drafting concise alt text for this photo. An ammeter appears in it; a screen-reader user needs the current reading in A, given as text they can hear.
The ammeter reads 20 A
